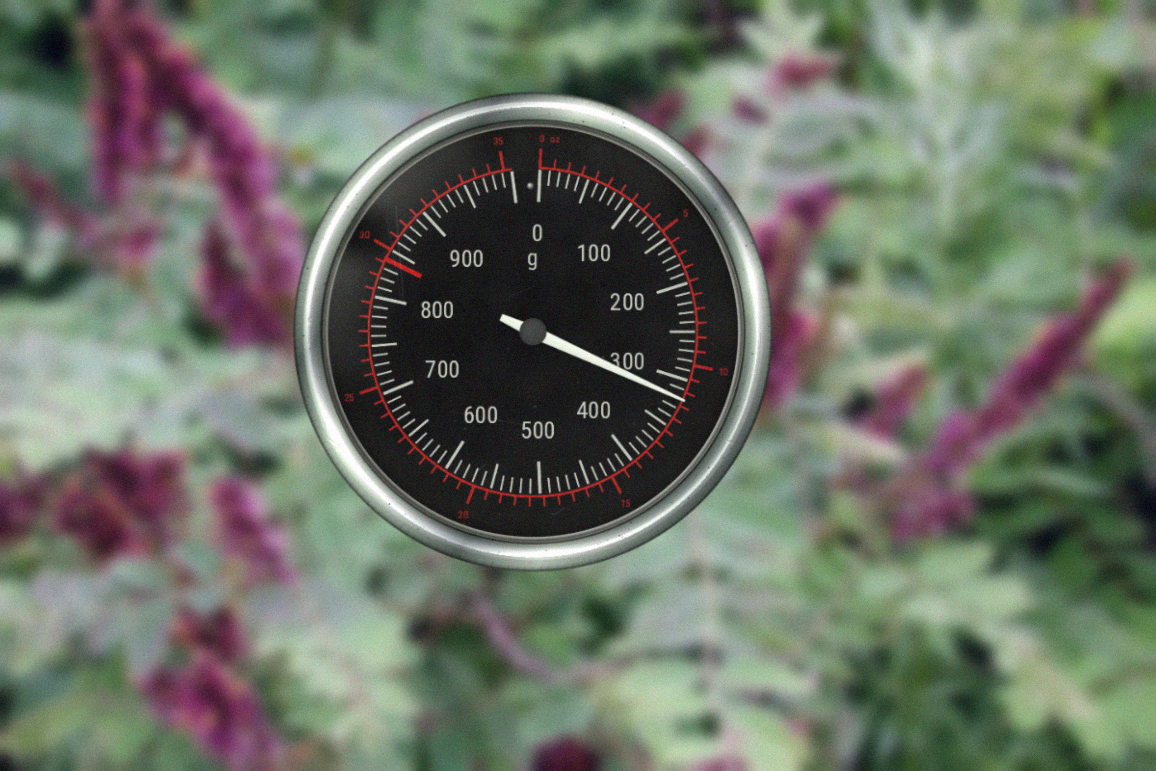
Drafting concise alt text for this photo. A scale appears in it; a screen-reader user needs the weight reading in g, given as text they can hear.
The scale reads 320 g
